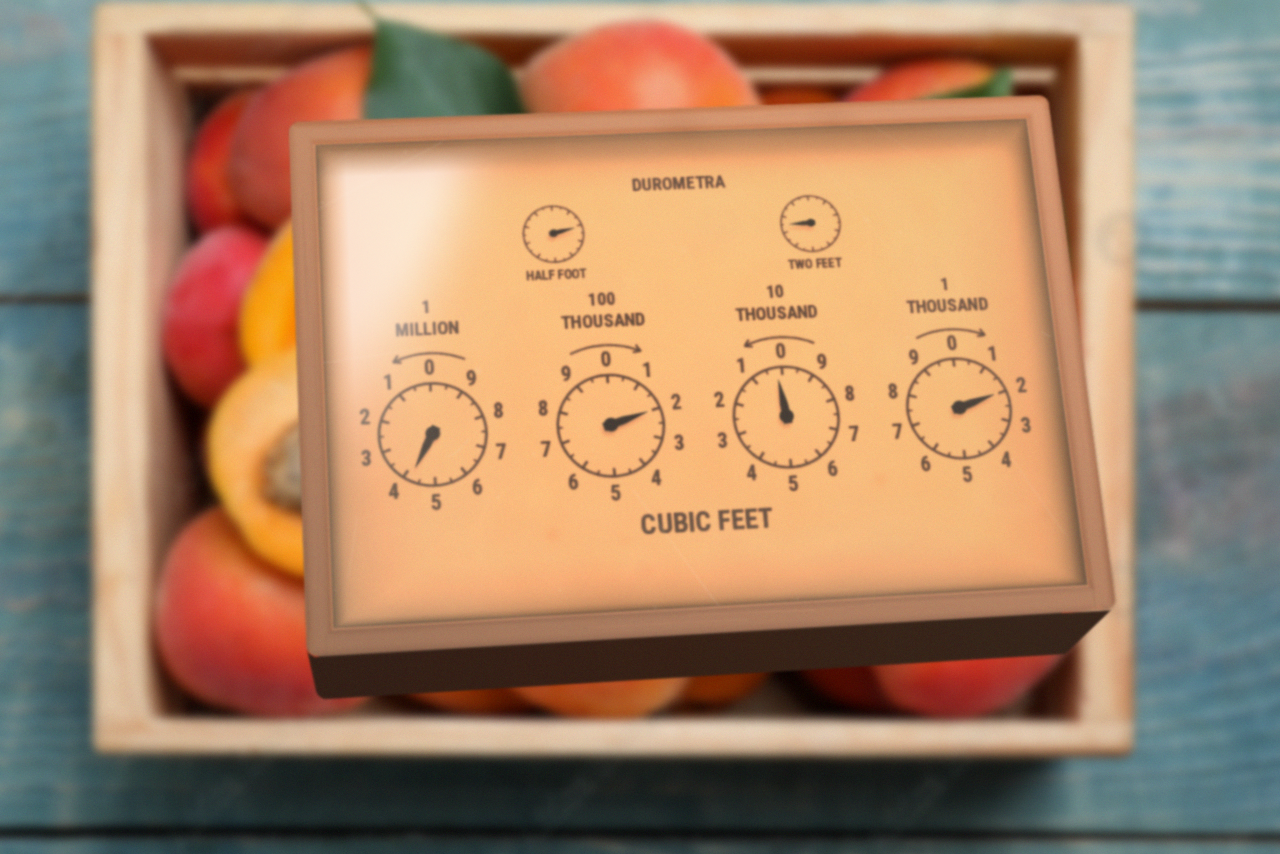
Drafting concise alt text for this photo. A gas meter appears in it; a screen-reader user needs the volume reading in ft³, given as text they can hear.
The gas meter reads 420200 ft³
